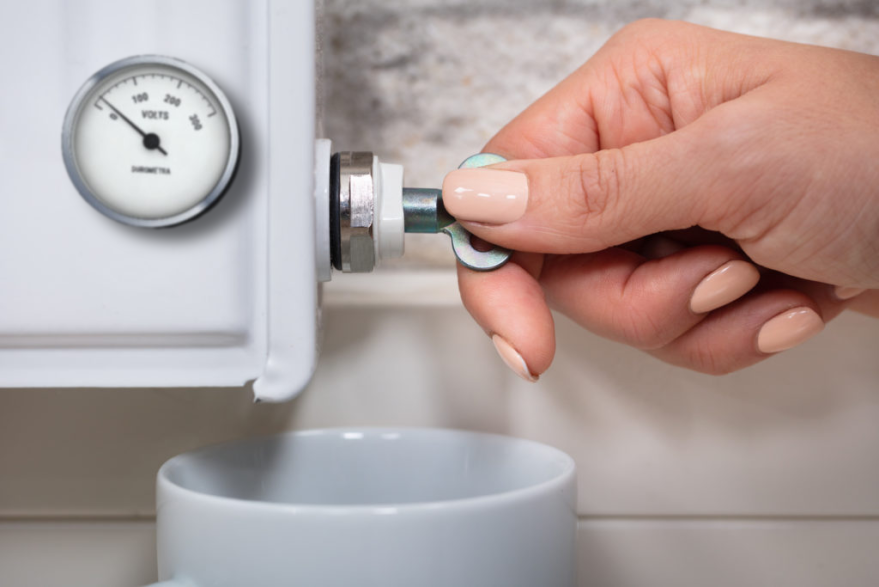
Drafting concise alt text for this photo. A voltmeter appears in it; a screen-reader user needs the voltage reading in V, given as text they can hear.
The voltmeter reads 20 V
